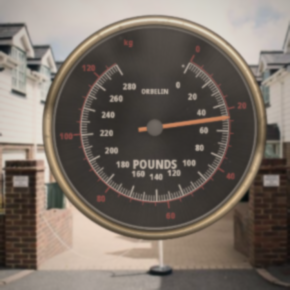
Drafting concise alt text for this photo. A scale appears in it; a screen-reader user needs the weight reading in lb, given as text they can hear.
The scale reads 50 lb
